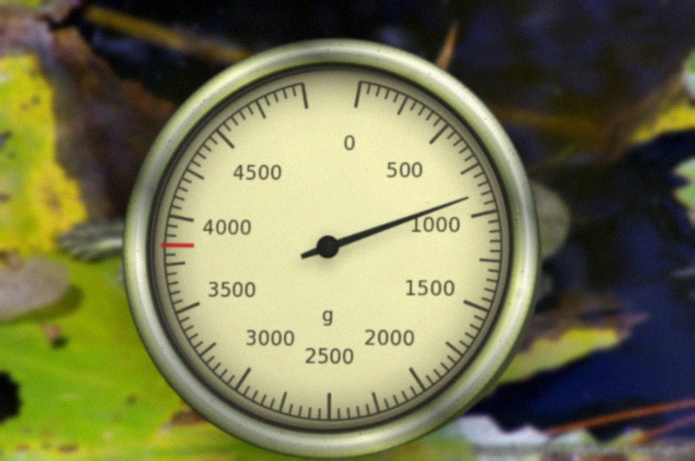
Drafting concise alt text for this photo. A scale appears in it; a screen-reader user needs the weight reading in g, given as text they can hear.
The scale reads 900 g
